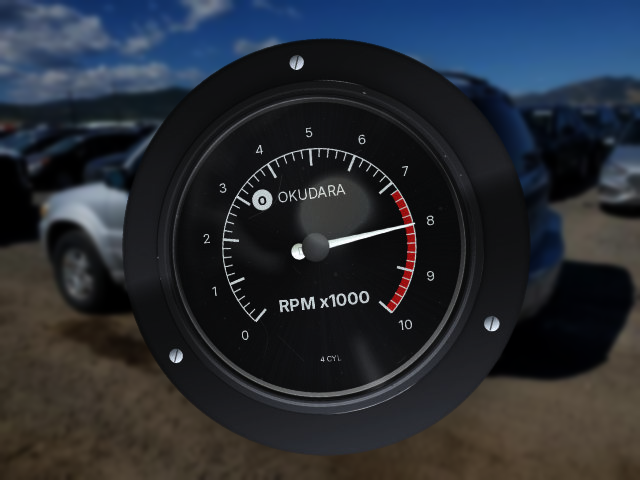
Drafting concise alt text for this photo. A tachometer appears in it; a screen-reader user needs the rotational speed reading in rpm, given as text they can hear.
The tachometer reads 8000 rpm
